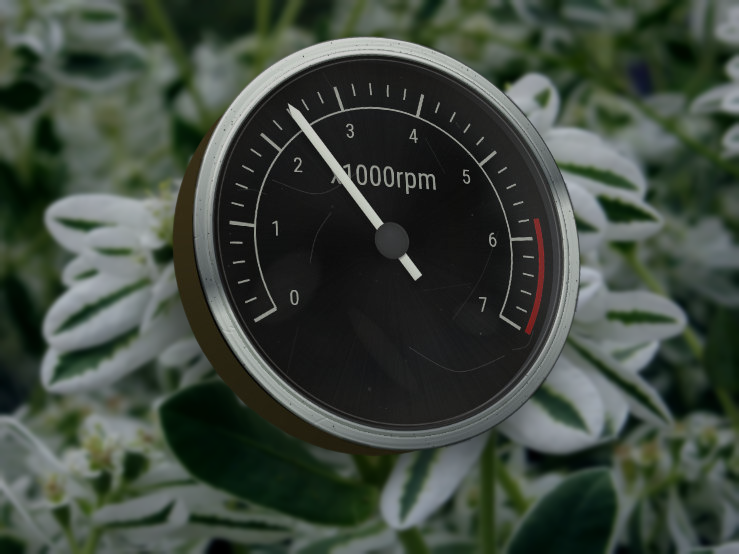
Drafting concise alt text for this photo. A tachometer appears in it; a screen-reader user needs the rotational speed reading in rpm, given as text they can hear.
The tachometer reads 2400 rpm
